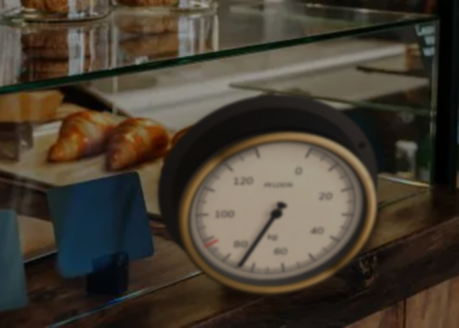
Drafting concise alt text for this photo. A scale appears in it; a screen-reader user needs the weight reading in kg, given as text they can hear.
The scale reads 75 kg
